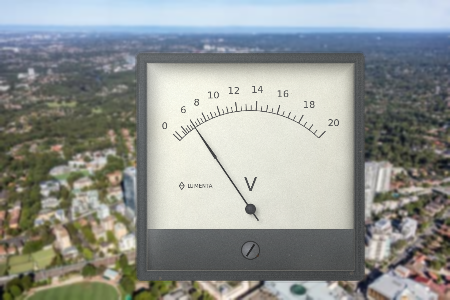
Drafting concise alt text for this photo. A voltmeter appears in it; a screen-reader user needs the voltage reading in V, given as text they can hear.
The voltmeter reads 6 V
